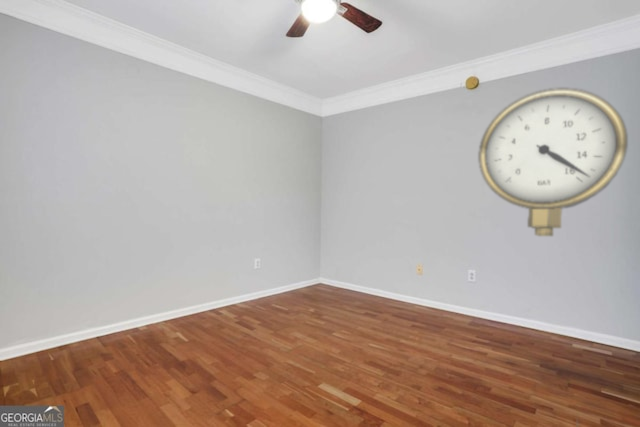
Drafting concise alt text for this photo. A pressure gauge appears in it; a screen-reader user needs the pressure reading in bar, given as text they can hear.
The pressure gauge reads 15.5 bar
